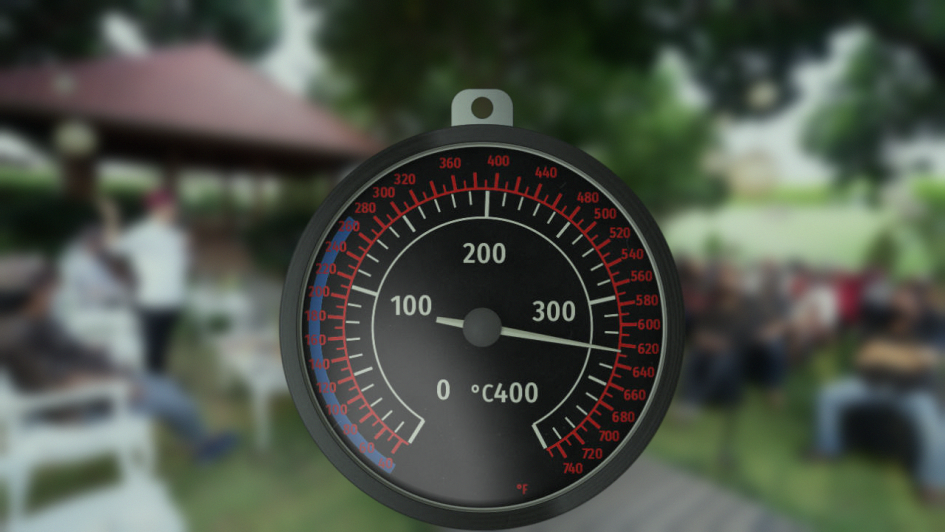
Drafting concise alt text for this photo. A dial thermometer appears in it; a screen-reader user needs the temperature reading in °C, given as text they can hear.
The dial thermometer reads 330 °C
